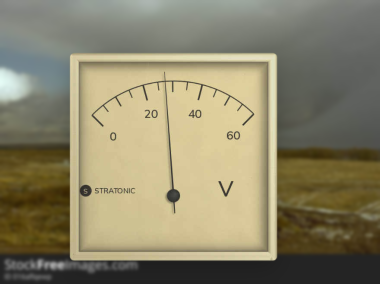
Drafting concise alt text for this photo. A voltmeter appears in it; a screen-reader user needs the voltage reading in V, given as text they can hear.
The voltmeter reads 27.5 V
